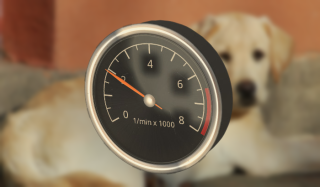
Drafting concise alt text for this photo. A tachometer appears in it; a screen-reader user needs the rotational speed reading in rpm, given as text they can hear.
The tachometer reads 2000 rpm
